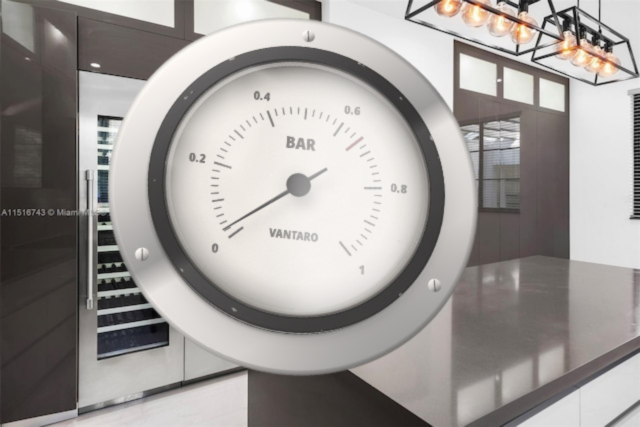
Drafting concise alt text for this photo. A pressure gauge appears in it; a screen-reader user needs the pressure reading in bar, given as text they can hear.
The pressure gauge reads 0.02 bar
